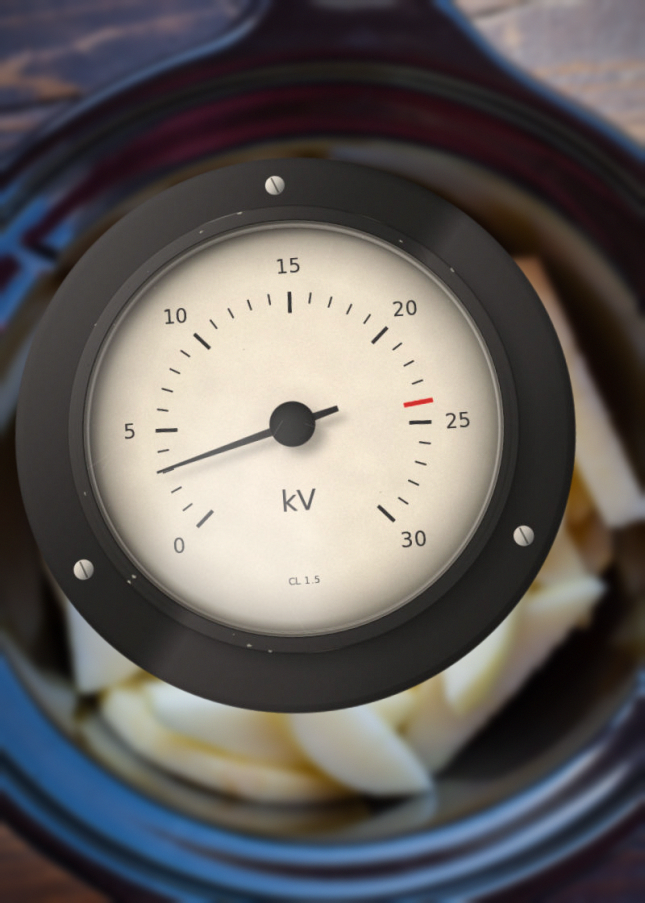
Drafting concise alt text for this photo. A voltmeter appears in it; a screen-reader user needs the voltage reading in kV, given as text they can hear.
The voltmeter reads 3 kV
